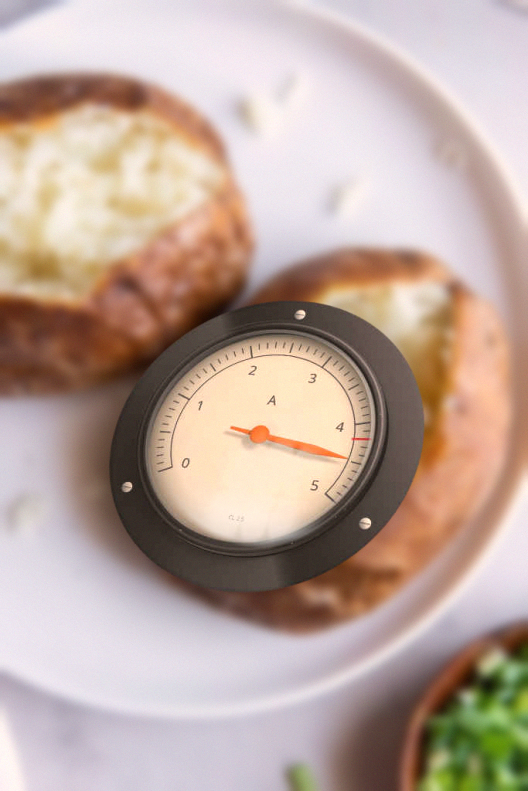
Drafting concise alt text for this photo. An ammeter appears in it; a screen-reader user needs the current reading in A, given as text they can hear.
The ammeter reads 4.5 A
